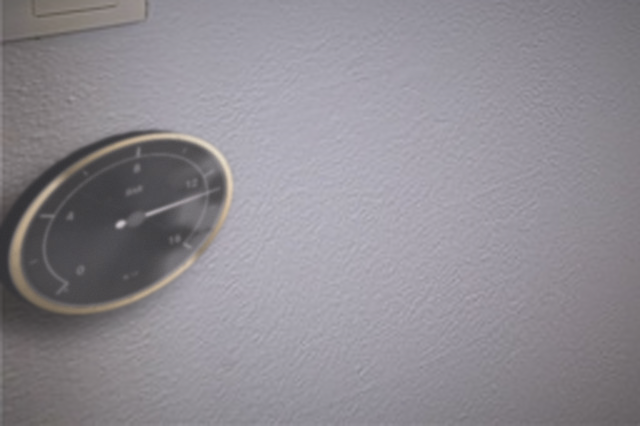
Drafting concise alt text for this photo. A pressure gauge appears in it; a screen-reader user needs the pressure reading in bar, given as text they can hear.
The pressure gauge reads 13 bar
